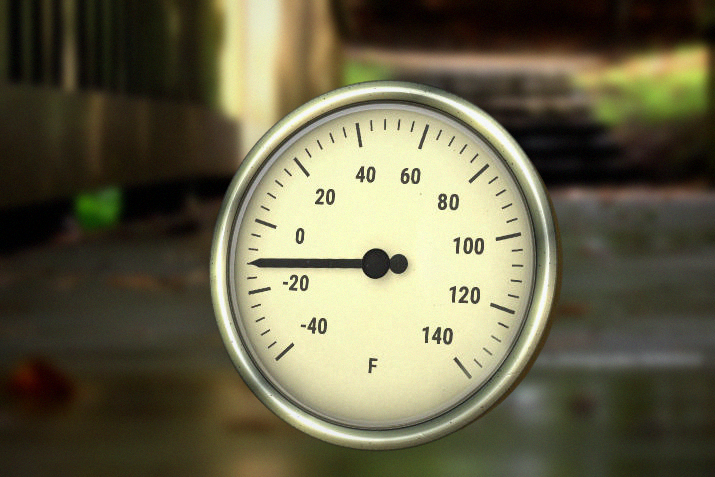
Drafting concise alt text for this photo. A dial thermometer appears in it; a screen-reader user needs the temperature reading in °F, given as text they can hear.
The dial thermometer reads -12 °F
